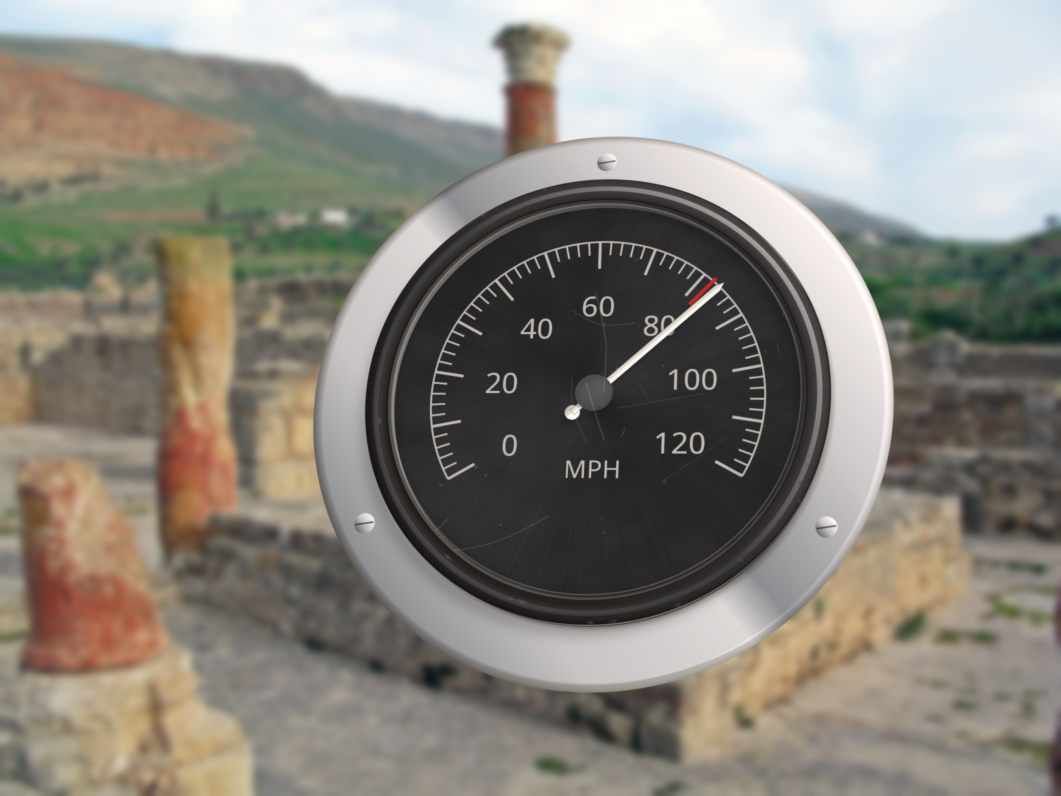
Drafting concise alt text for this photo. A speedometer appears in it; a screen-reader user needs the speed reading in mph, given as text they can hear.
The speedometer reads 84 mph
